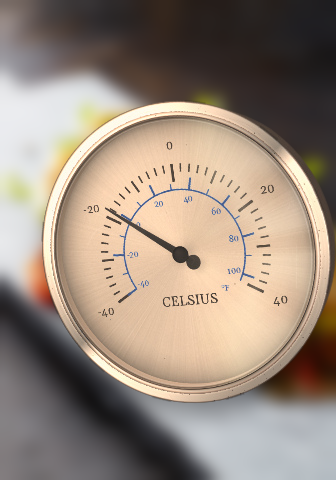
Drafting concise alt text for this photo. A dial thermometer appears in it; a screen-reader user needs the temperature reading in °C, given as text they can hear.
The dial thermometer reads -18 °C
